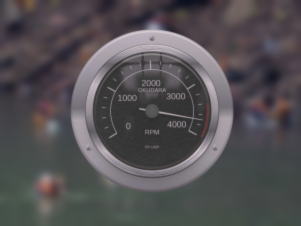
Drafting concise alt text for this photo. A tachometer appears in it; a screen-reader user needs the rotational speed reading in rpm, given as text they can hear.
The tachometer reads 3700 rpm
